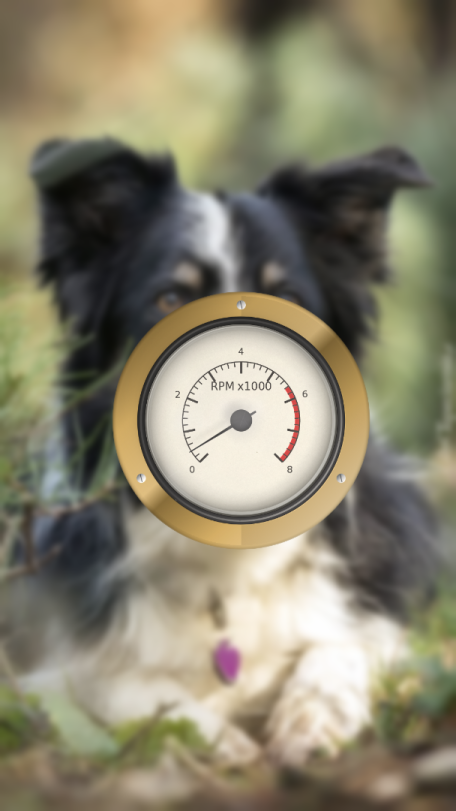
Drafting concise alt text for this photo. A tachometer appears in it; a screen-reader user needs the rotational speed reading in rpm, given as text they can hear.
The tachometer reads 400 rpm
